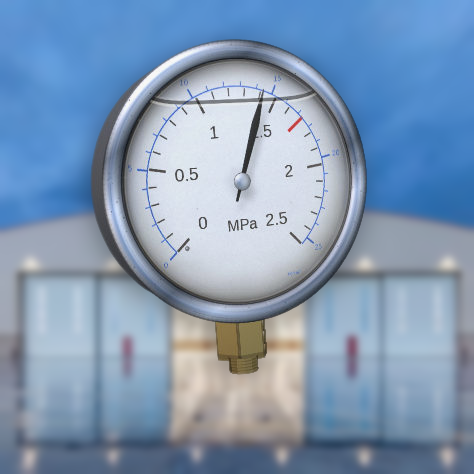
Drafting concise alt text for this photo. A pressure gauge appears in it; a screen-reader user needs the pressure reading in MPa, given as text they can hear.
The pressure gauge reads 1.4 MPa
